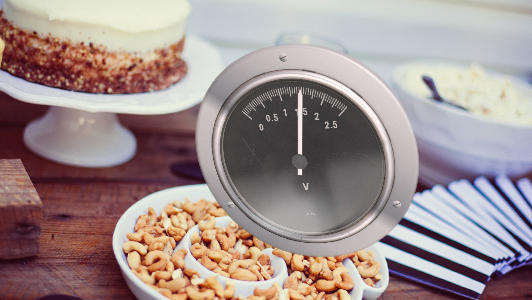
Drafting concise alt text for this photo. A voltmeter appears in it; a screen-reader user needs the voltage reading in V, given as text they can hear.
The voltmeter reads 1.5 V
